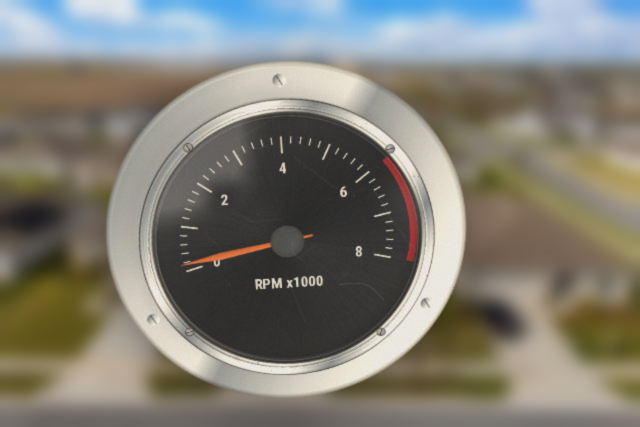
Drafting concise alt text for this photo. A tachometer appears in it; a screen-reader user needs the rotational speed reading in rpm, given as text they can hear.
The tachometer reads 200 rpm
